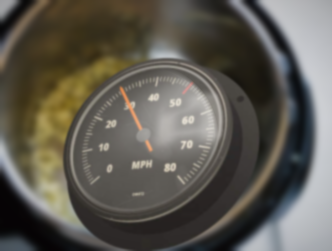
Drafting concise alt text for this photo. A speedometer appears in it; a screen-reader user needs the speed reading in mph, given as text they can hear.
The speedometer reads 30 mph
